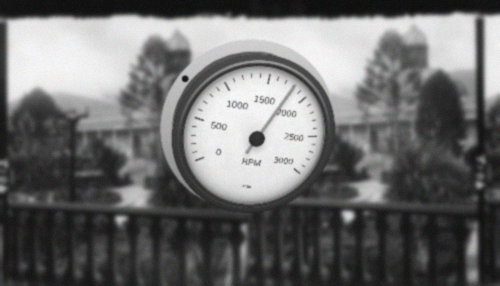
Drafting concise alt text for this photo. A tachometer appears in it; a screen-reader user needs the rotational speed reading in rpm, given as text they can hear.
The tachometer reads 1800 rpm
